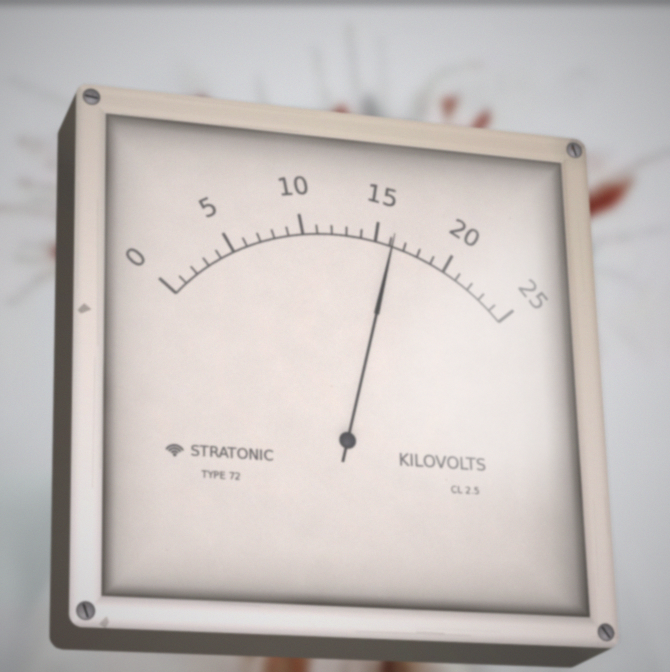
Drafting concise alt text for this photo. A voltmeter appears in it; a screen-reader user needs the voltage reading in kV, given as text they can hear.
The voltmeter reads 16 kV
